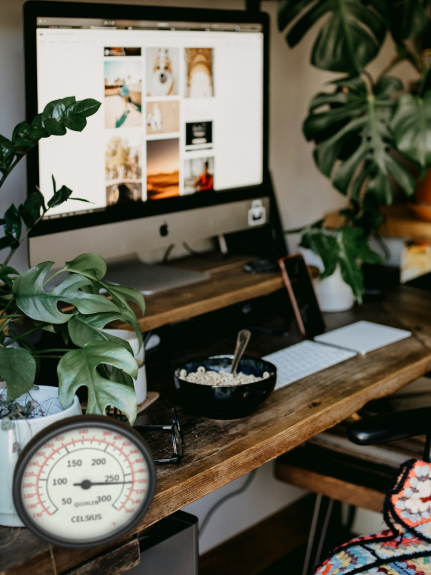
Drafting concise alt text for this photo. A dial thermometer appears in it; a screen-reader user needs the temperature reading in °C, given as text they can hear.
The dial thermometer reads 260 °C
